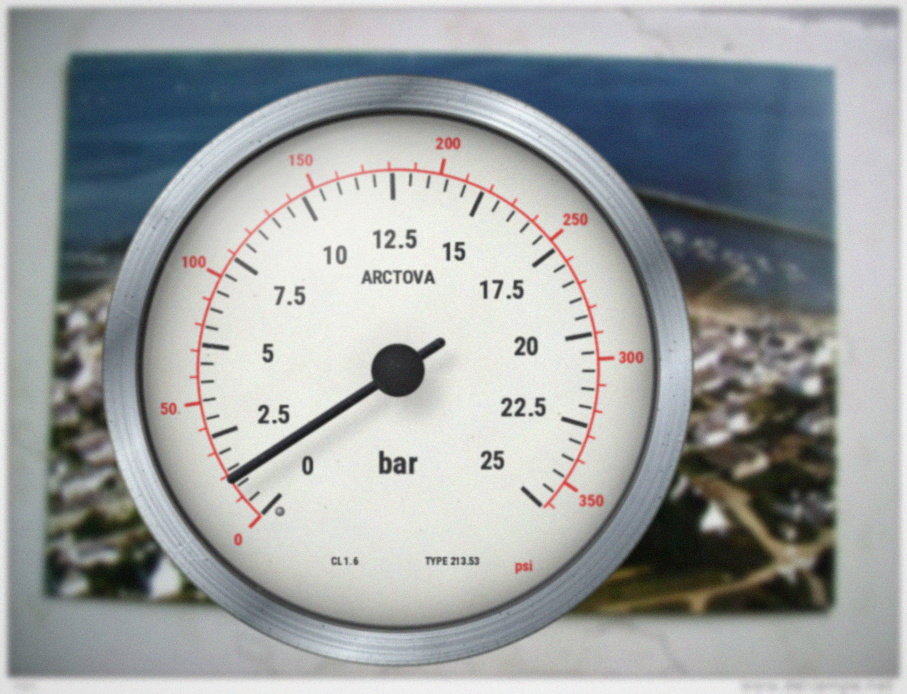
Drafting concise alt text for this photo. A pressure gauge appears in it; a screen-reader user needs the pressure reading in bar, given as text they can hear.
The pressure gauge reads 1.25 bar
